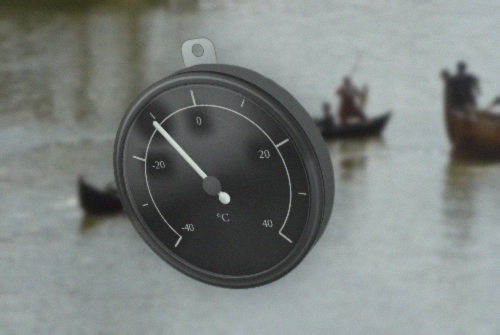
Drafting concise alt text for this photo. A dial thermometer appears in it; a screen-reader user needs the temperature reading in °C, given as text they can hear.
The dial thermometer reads -10 °C
